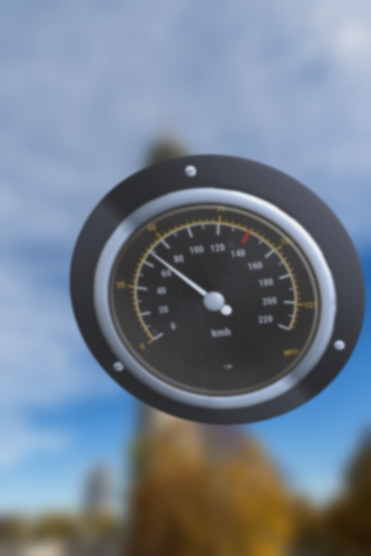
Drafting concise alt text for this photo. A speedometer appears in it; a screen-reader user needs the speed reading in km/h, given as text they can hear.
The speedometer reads 70 km/h
